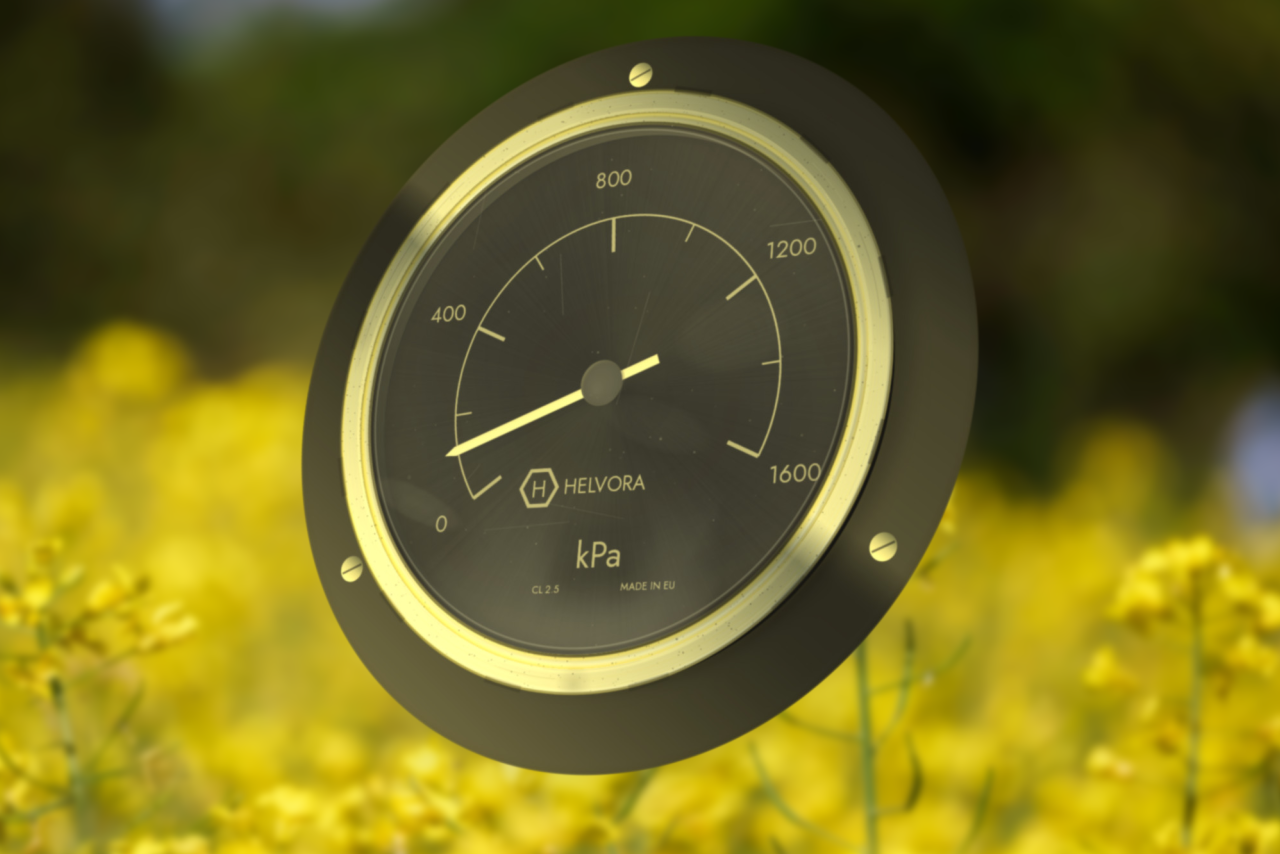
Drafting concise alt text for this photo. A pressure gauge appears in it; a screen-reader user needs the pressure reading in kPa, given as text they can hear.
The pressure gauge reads 100 kPa
